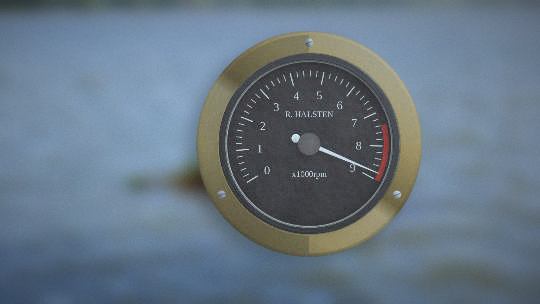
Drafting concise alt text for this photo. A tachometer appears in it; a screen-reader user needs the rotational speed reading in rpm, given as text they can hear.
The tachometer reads 8800 rpm
